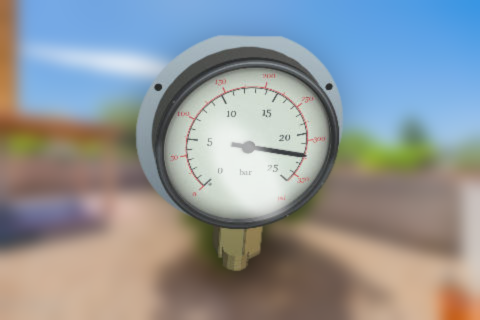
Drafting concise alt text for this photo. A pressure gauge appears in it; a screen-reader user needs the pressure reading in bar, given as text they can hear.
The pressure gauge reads 22 bar
